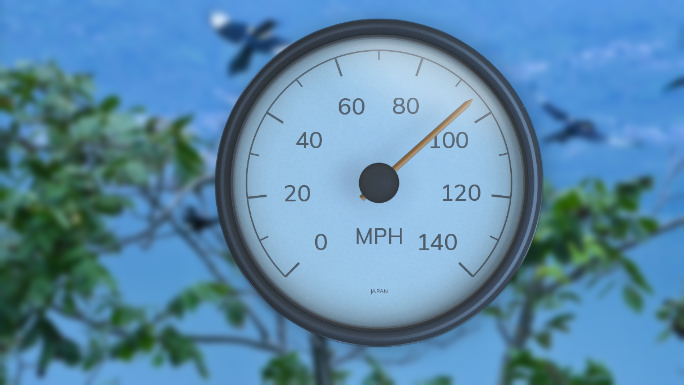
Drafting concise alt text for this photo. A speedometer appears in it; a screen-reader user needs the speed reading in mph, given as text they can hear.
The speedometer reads 95 mph
